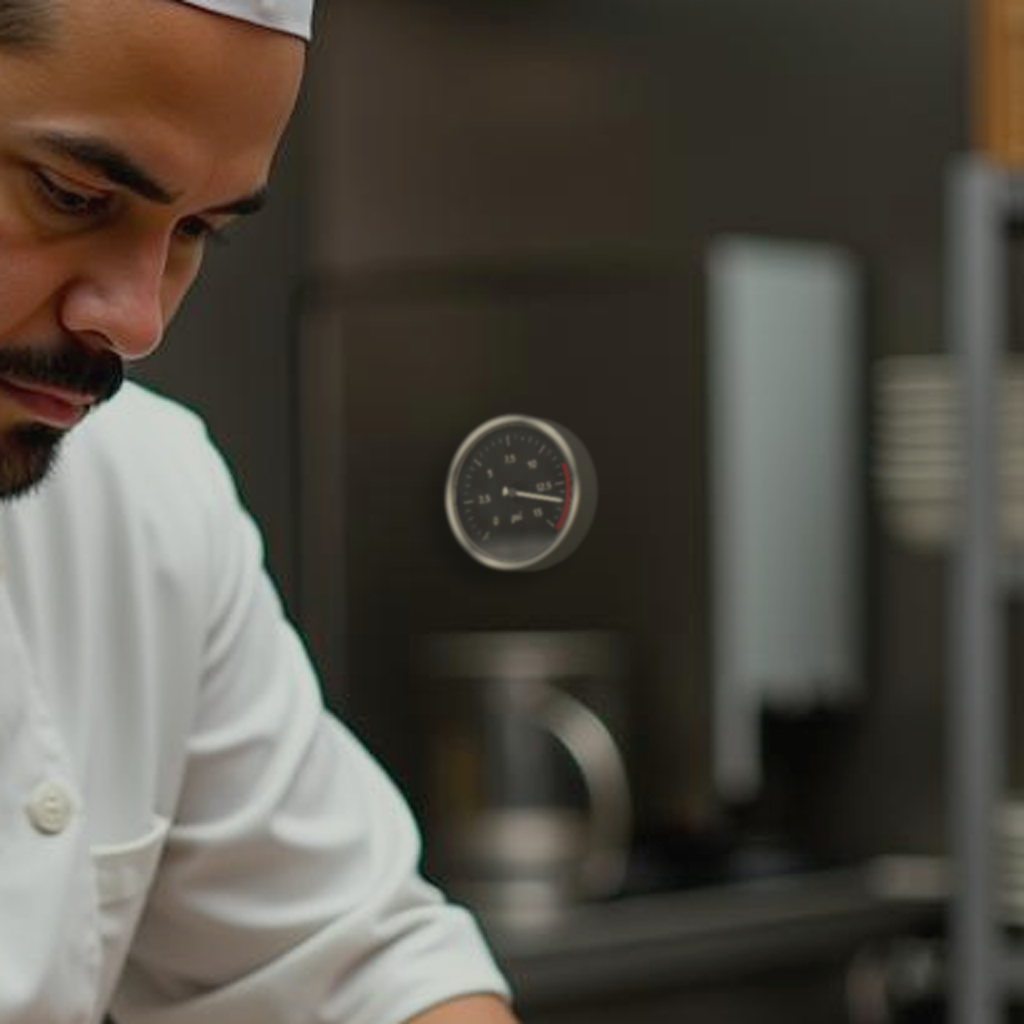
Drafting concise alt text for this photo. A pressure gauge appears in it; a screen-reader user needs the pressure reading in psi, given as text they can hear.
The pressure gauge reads 13.5 psi
